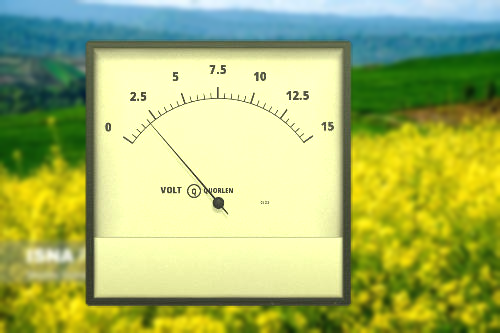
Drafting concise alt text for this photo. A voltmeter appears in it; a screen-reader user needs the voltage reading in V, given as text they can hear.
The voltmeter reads 2 V
